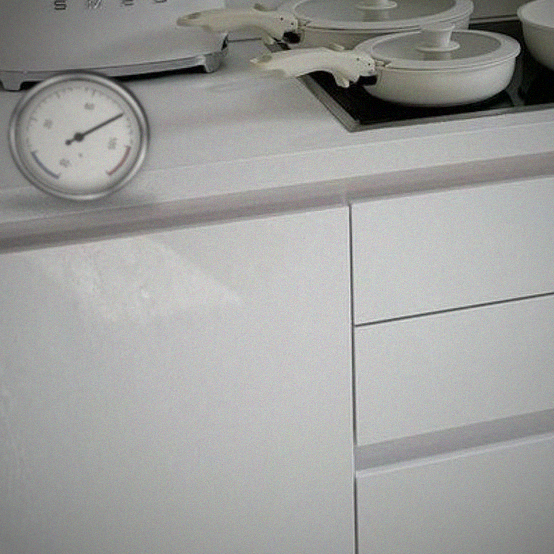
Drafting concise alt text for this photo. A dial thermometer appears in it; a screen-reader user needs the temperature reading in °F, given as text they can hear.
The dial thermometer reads 80 °F
